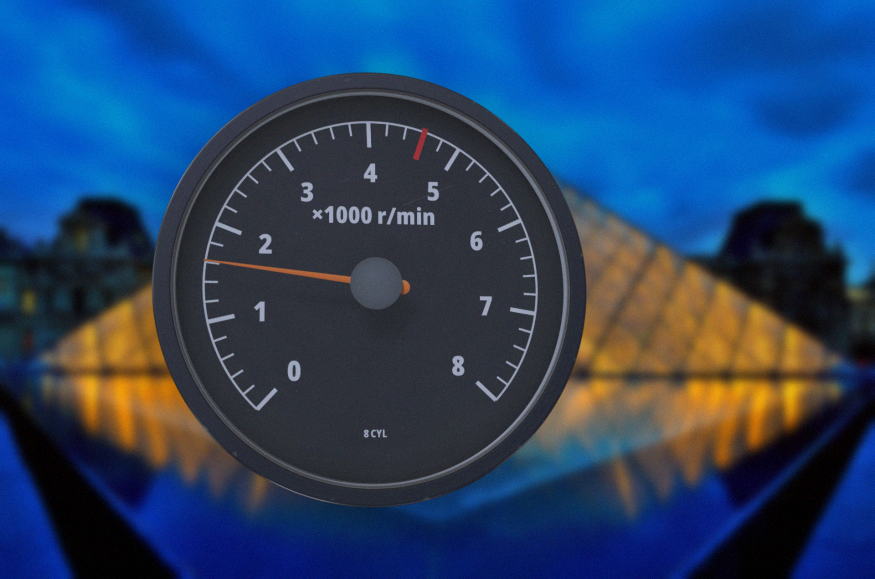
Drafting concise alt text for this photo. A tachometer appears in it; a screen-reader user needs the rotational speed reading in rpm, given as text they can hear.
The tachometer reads 1600 rpm
